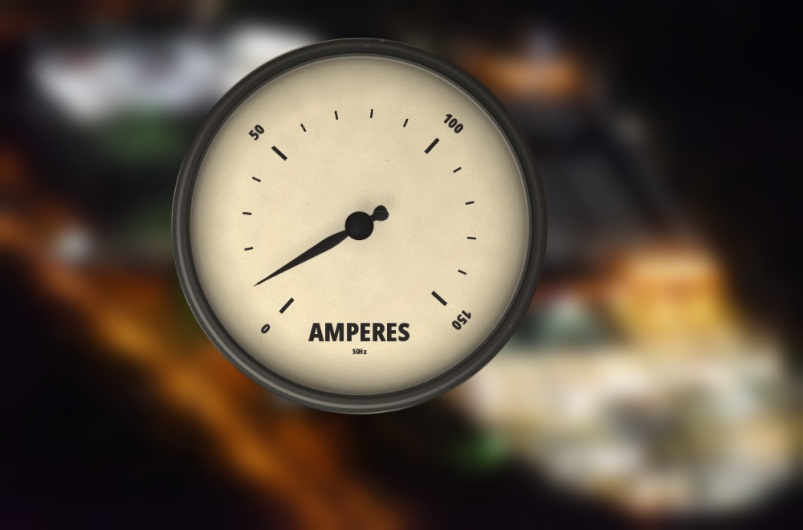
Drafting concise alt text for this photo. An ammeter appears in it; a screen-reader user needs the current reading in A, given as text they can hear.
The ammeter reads 10 A
